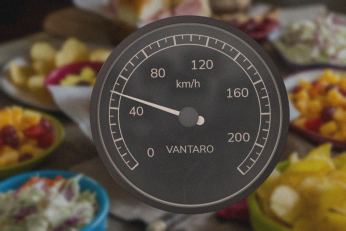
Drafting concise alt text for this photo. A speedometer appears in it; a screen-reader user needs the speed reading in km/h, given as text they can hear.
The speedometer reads 50 km/h
